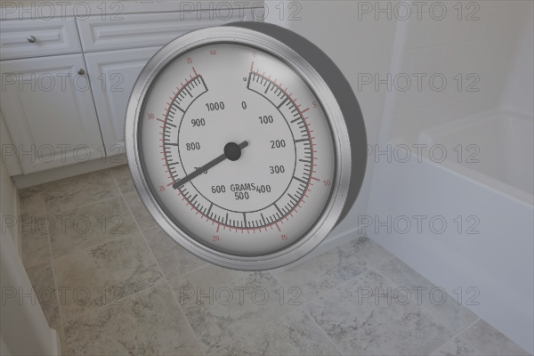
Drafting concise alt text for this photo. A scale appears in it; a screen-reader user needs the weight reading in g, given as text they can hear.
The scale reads 700 g
